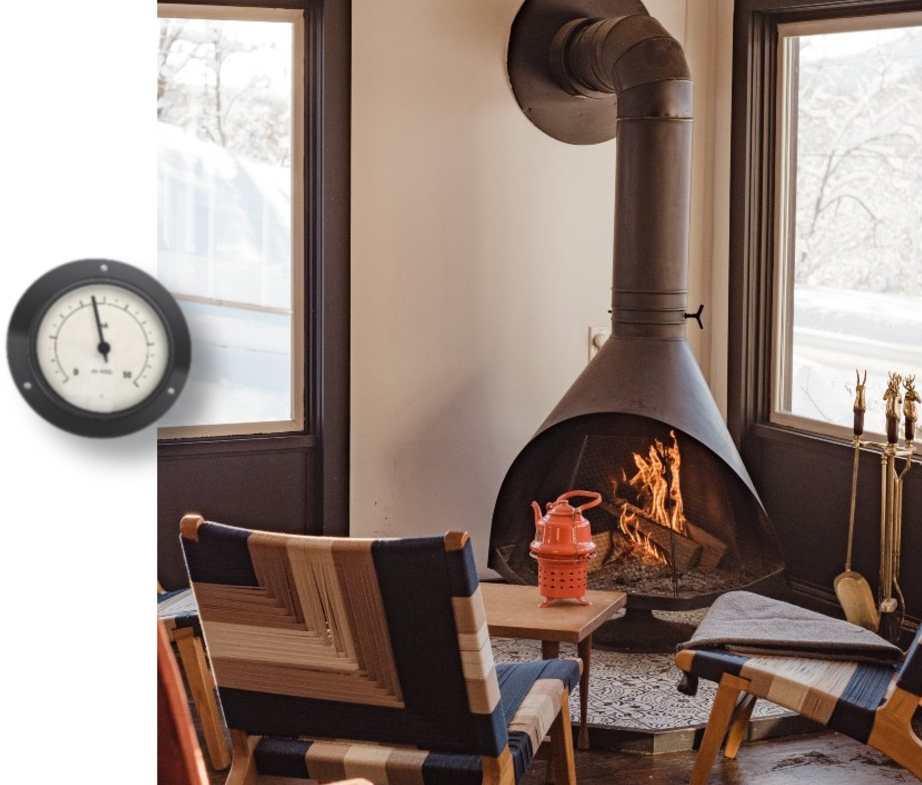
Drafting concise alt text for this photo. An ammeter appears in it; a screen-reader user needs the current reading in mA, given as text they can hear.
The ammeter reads 4.5 mA
